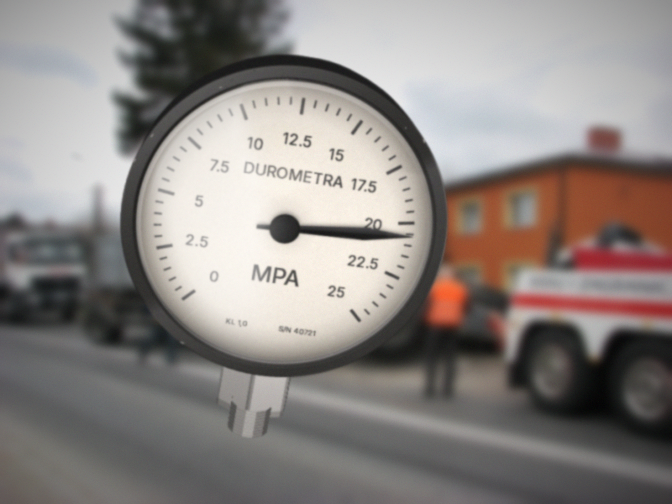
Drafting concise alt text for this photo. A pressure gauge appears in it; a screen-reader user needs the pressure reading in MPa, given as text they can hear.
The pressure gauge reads 20.5 MPa
